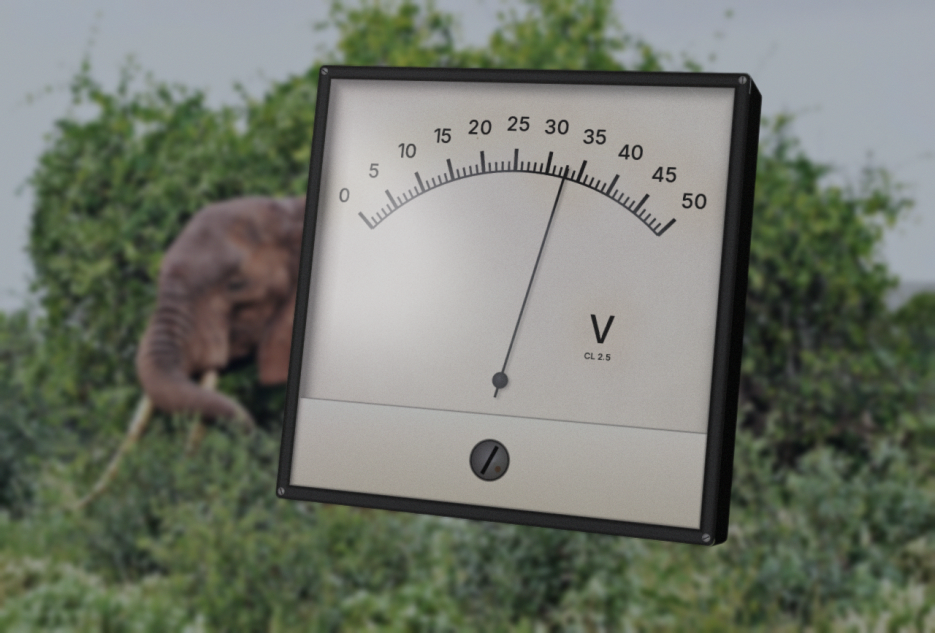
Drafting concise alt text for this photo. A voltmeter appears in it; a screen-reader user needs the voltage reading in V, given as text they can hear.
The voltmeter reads 33 V
